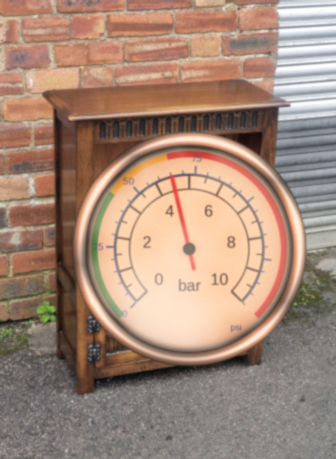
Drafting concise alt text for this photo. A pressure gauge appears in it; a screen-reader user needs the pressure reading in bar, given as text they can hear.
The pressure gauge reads 4.5 bar
